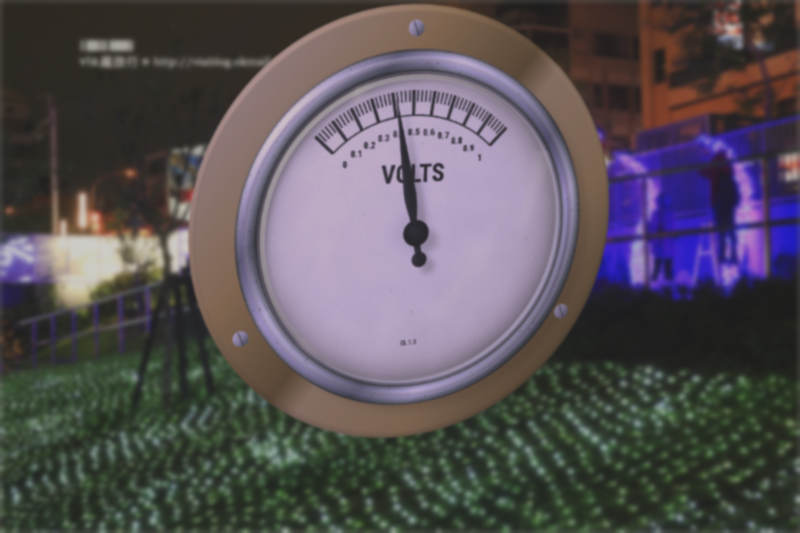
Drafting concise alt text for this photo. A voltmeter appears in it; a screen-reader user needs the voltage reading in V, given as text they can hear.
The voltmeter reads 0.4 V
